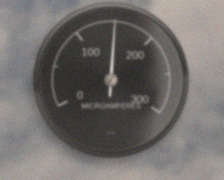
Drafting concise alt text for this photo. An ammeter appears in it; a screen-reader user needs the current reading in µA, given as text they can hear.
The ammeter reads 150 µA
